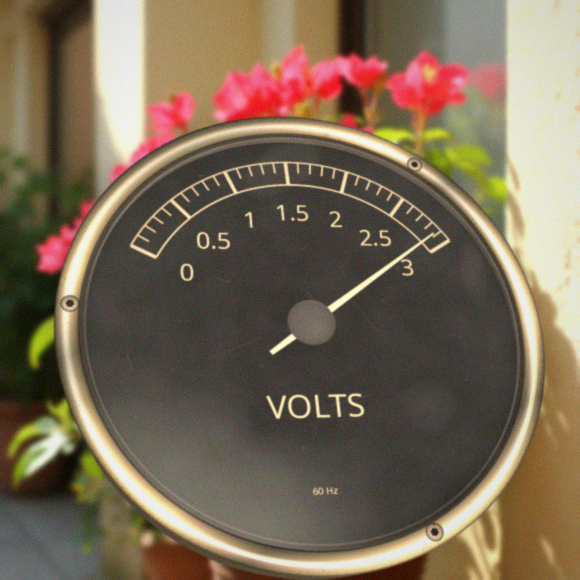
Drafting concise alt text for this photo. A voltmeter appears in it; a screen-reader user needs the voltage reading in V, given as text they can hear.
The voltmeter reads 2.9 V
